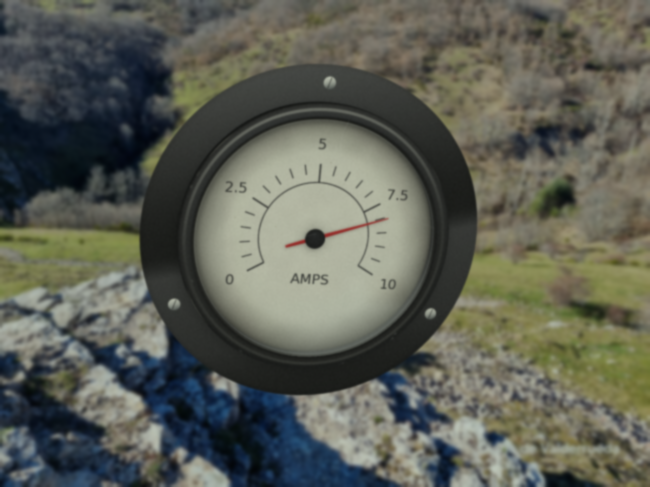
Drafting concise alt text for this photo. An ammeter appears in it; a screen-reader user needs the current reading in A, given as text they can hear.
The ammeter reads 8 A
